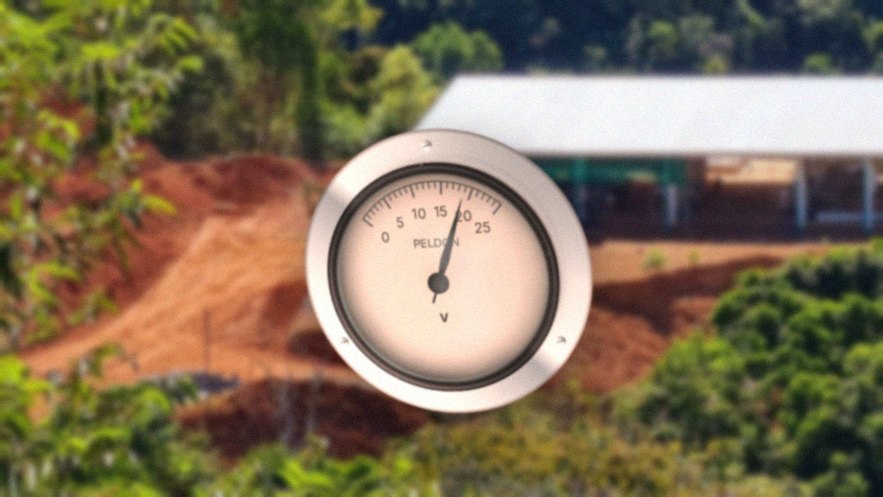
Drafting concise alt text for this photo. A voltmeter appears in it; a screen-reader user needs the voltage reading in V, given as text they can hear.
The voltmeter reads 19 V
